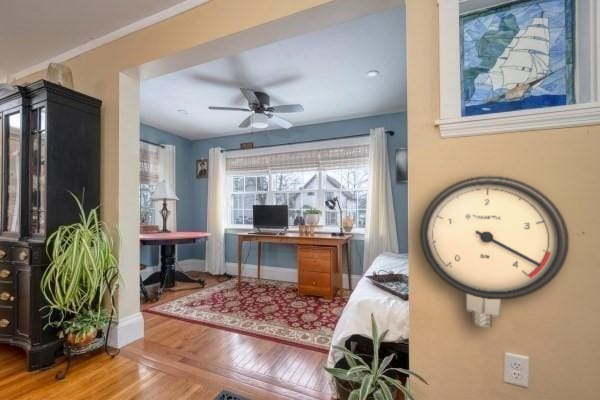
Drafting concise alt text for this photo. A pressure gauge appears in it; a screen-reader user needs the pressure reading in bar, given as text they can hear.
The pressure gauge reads 3.75 bar
